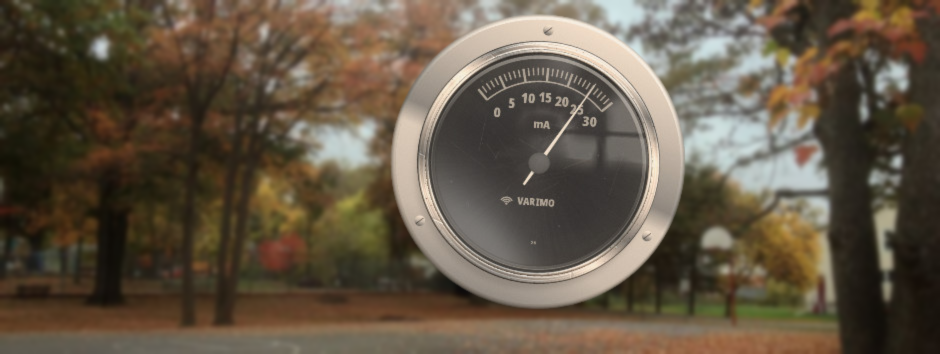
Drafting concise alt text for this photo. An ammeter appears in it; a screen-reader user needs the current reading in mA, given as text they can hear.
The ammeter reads 25 mA
